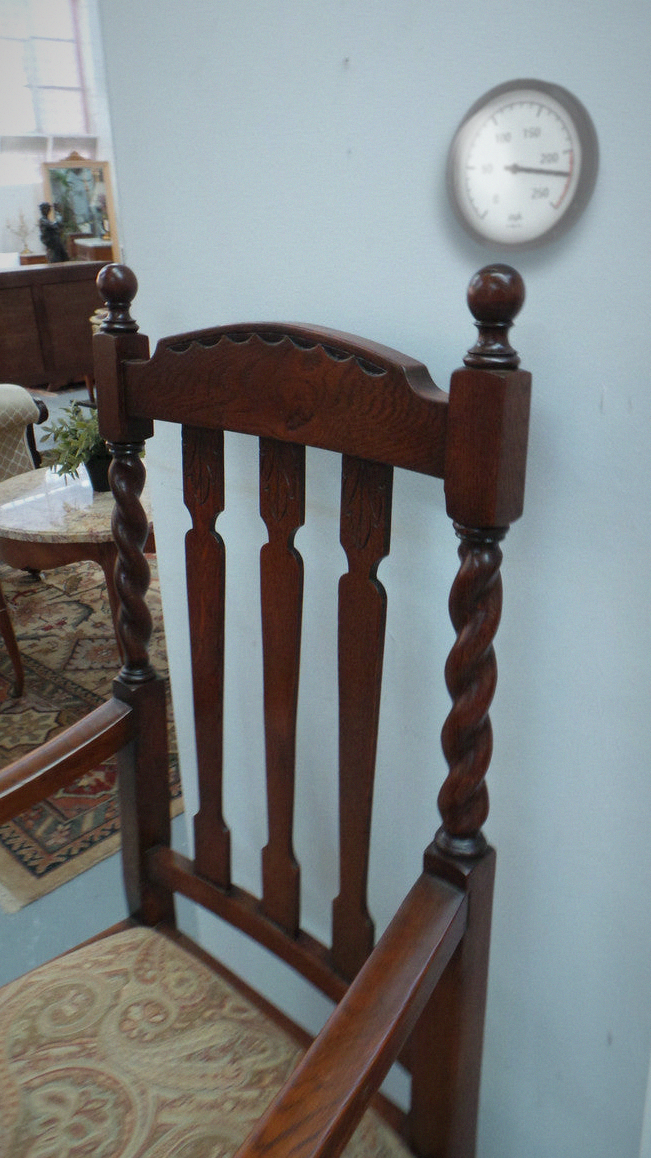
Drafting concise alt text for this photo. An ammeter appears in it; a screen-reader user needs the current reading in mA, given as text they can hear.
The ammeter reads 220 mA
